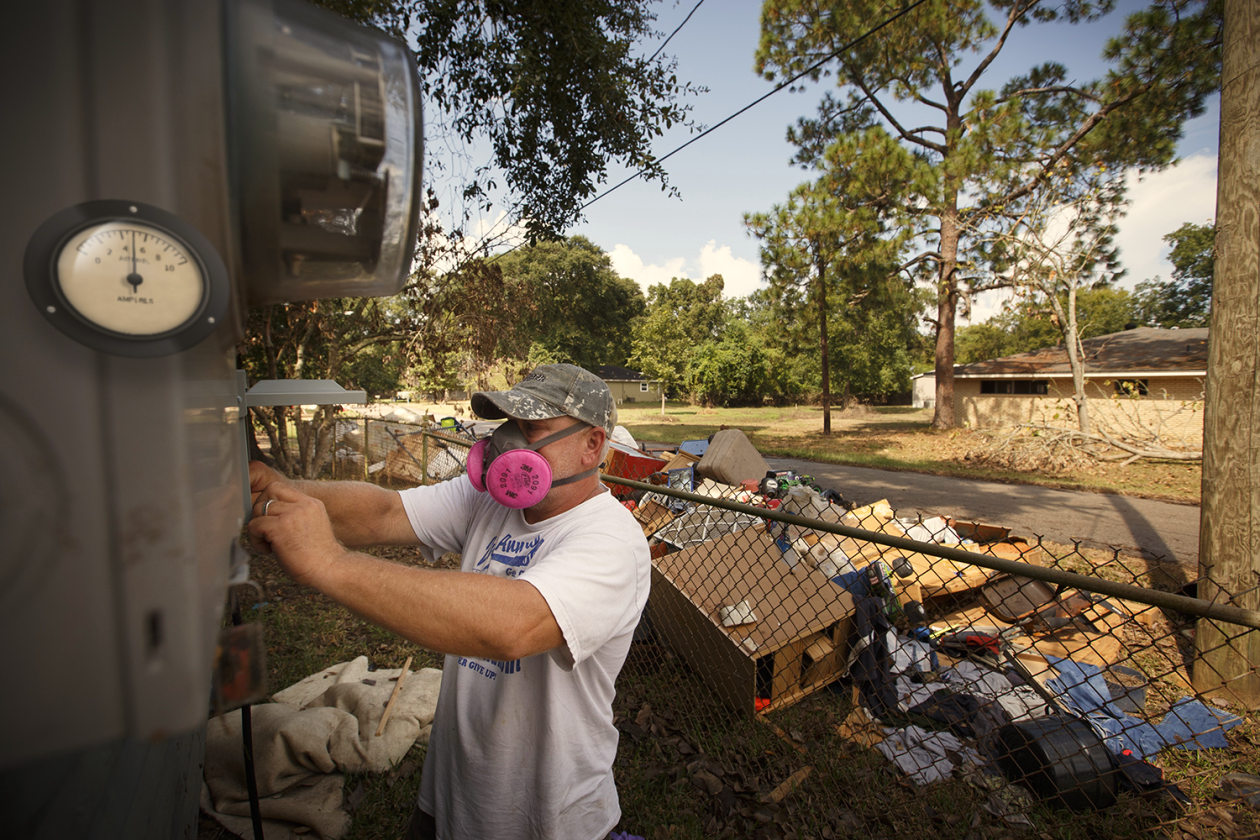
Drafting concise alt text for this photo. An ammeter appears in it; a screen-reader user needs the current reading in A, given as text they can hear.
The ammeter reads 5 A
